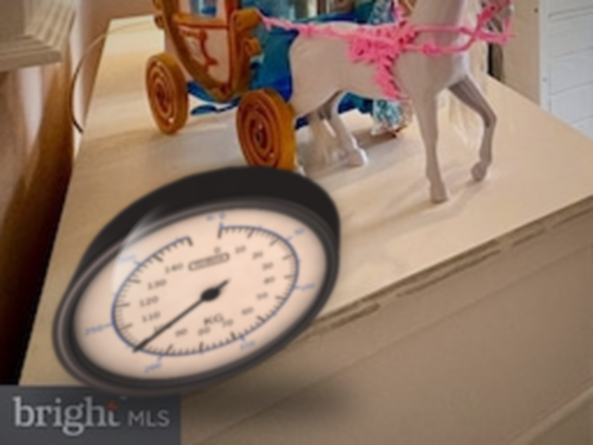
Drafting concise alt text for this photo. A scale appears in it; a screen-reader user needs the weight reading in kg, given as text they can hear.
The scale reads 100 kg
